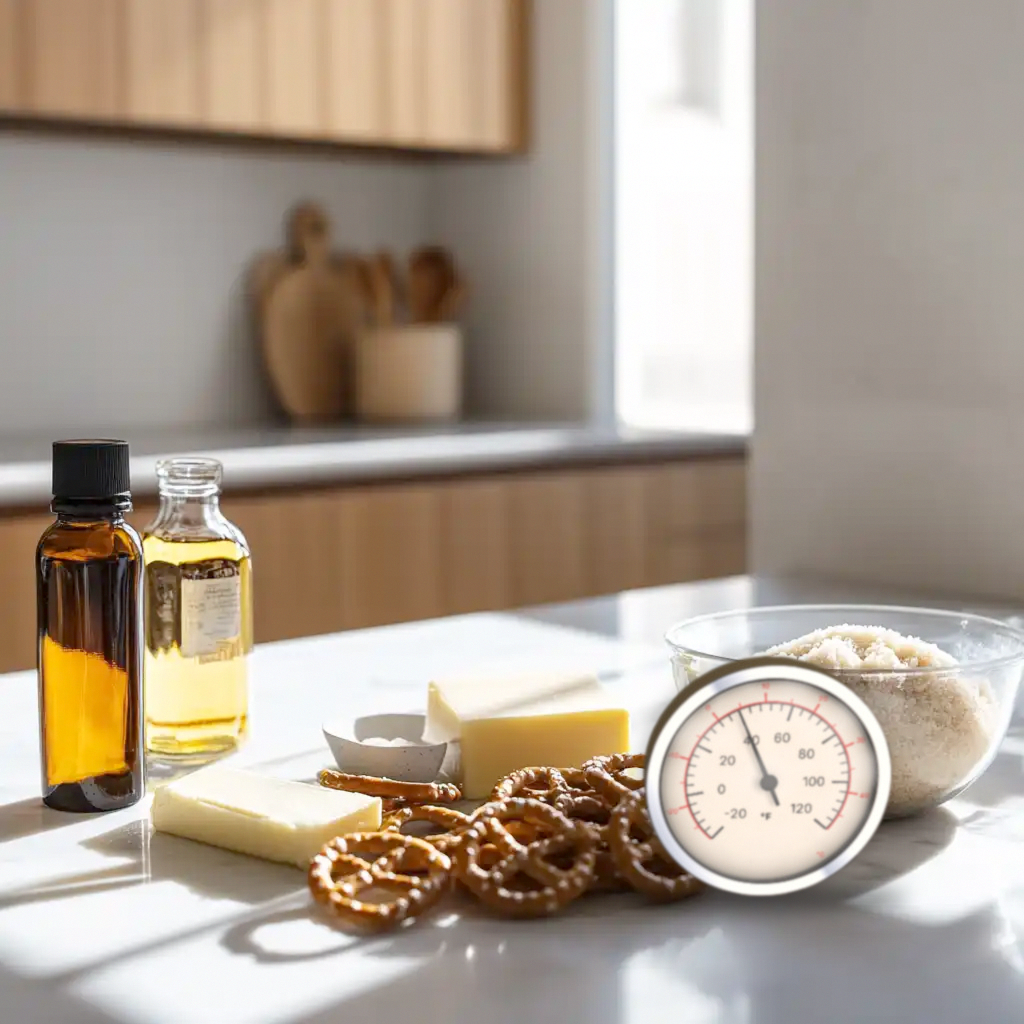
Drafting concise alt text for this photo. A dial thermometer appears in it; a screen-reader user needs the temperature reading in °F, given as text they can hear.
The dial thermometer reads 40 °F
